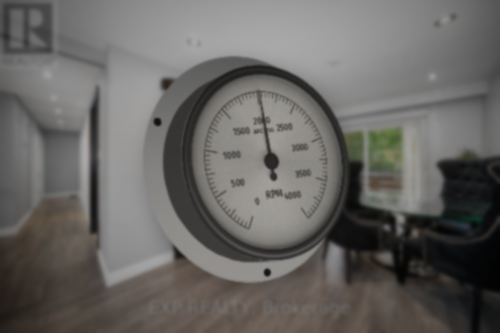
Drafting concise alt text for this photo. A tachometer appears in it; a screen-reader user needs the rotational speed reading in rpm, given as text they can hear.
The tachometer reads 2000 rpm
